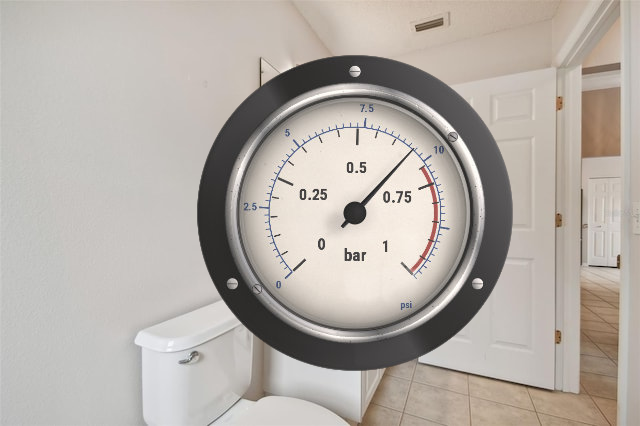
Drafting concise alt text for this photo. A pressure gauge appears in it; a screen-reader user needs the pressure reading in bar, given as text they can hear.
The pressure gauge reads 0.65 bar
